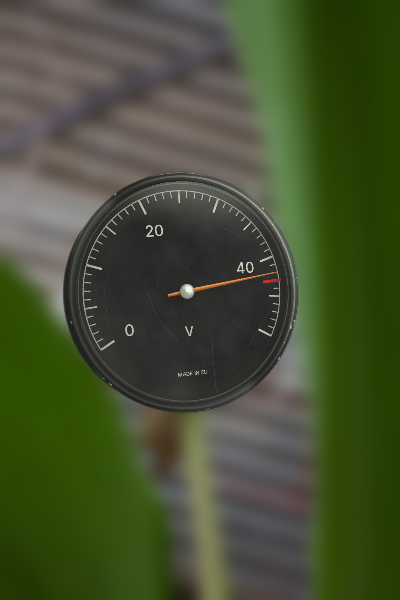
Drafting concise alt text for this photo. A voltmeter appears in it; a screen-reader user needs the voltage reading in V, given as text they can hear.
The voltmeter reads 42 V
